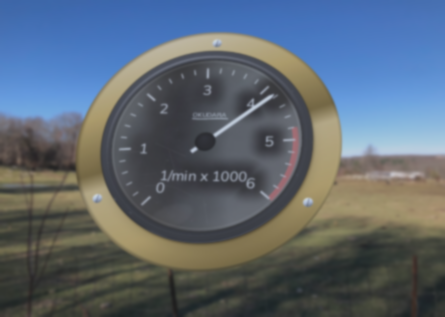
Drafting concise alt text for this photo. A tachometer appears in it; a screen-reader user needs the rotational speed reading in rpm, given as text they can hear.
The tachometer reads 4200 rpm
